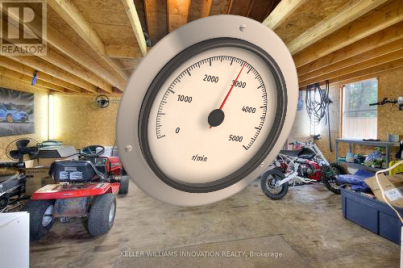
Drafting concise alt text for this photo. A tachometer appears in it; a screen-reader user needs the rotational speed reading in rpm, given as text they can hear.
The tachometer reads 2750 rpm
